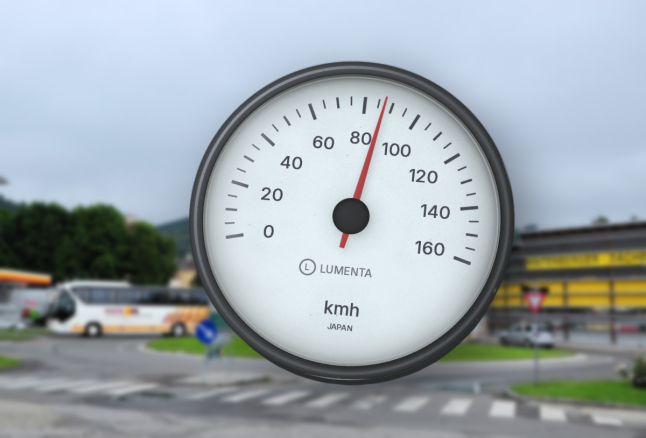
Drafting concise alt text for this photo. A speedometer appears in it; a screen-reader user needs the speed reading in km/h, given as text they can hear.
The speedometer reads 87.5 km/h
